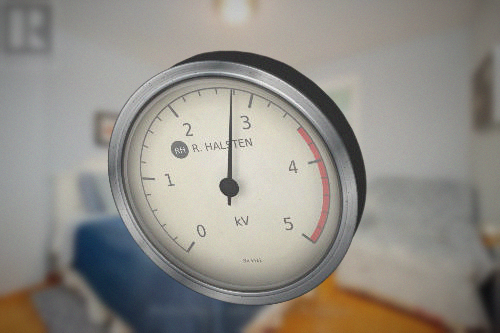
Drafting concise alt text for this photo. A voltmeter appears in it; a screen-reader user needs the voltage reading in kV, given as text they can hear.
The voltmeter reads 2.8 kV
